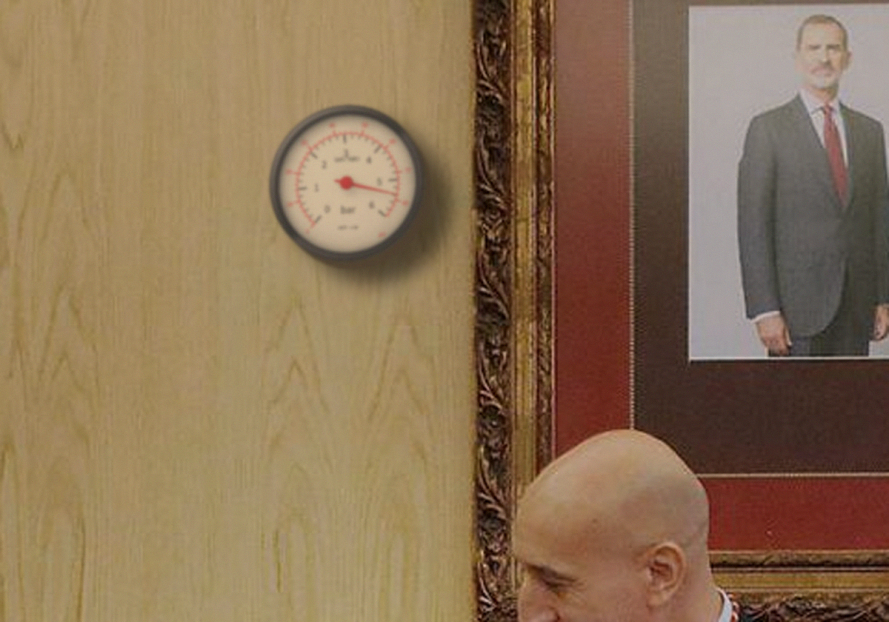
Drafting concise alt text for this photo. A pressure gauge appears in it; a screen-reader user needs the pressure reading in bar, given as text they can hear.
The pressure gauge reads 5.4 bar
